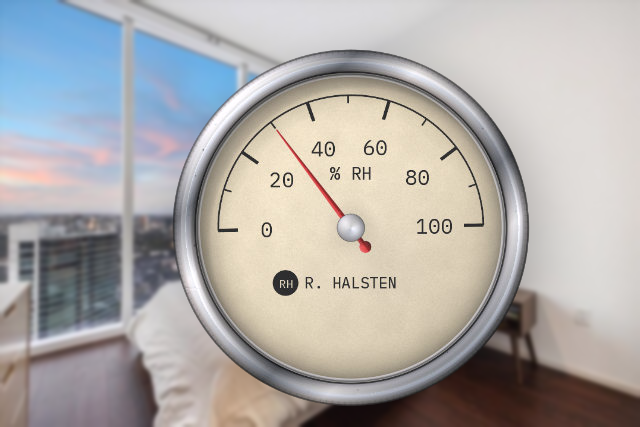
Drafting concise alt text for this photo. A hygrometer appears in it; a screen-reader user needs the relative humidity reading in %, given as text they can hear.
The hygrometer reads 30 %
